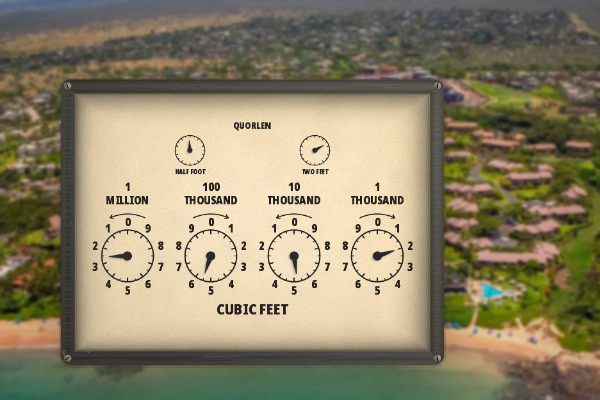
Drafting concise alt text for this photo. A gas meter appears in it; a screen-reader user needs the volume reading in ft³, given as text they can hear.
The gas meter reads 255200 ft³
